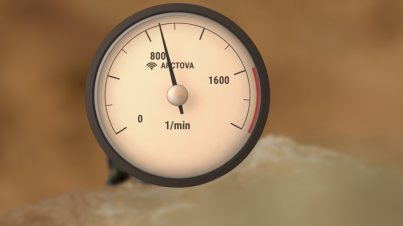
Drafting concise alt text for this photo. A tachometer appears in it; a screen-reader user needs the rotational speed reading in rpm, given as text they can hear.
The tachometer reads 900 rpm
